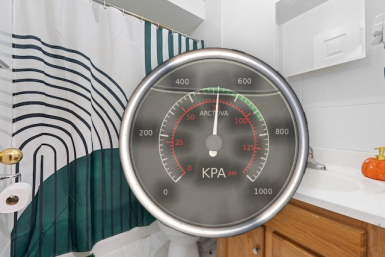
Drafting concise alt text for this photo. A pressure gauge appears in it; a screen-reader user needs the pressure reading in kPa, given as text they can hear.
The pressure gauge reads 520 kPa
